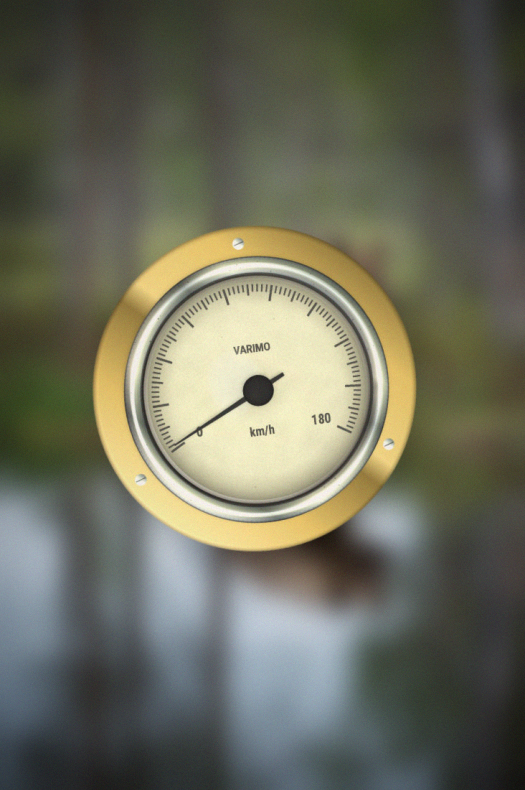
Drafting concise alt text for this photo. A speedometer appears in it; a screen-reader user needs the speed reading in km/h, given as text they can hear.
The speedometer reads 2 km/h
